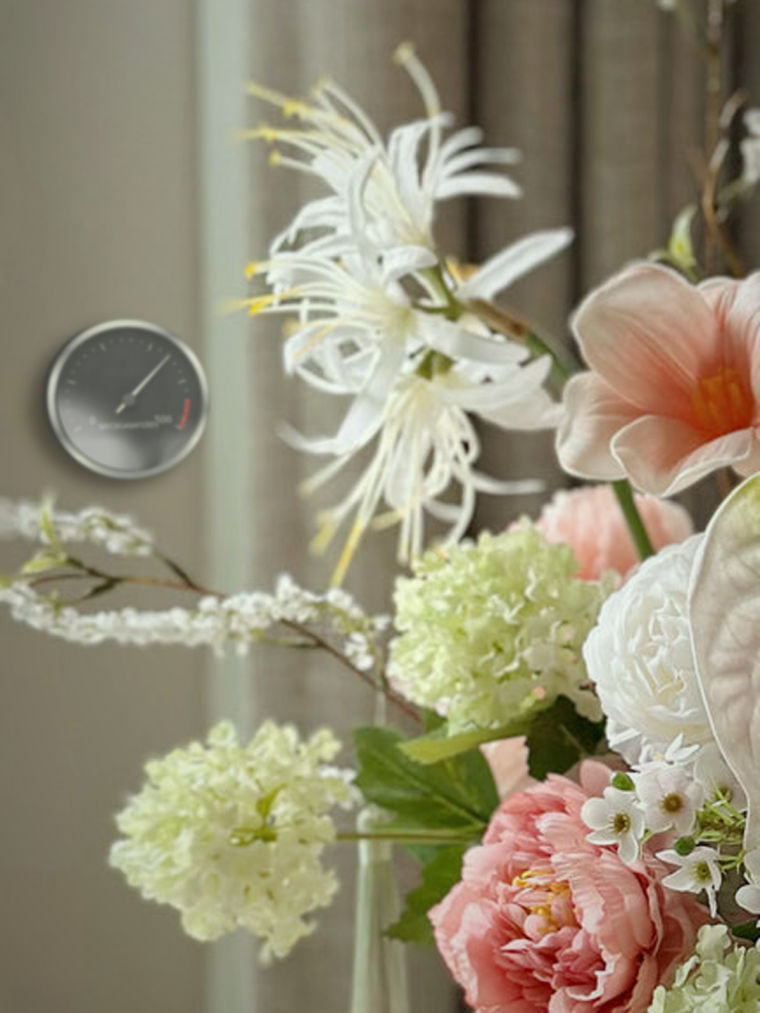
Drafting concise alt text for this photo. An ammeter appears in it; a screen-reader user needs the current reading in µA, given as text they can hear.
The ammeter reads 340 µA
